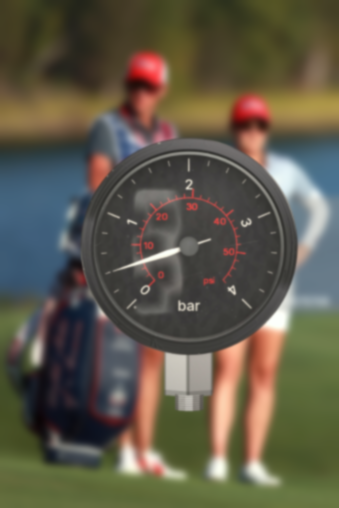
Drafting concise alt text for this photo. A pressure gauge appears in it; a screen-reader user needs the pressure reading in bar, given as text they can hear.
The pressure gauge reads 0.4 bar
